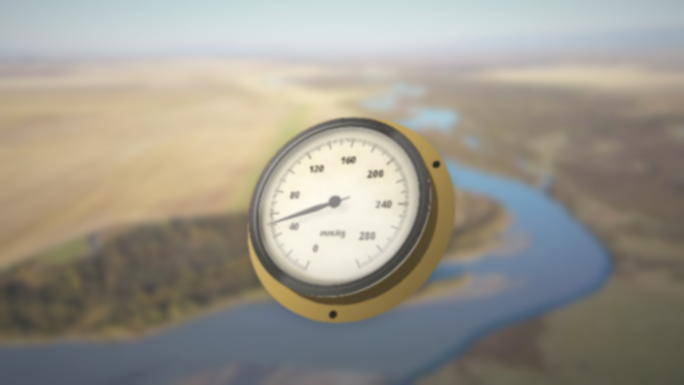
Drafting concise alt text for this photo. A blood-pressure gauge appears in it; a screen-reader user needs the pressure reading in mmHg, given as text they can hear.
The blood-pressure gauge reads 50 mmHg
